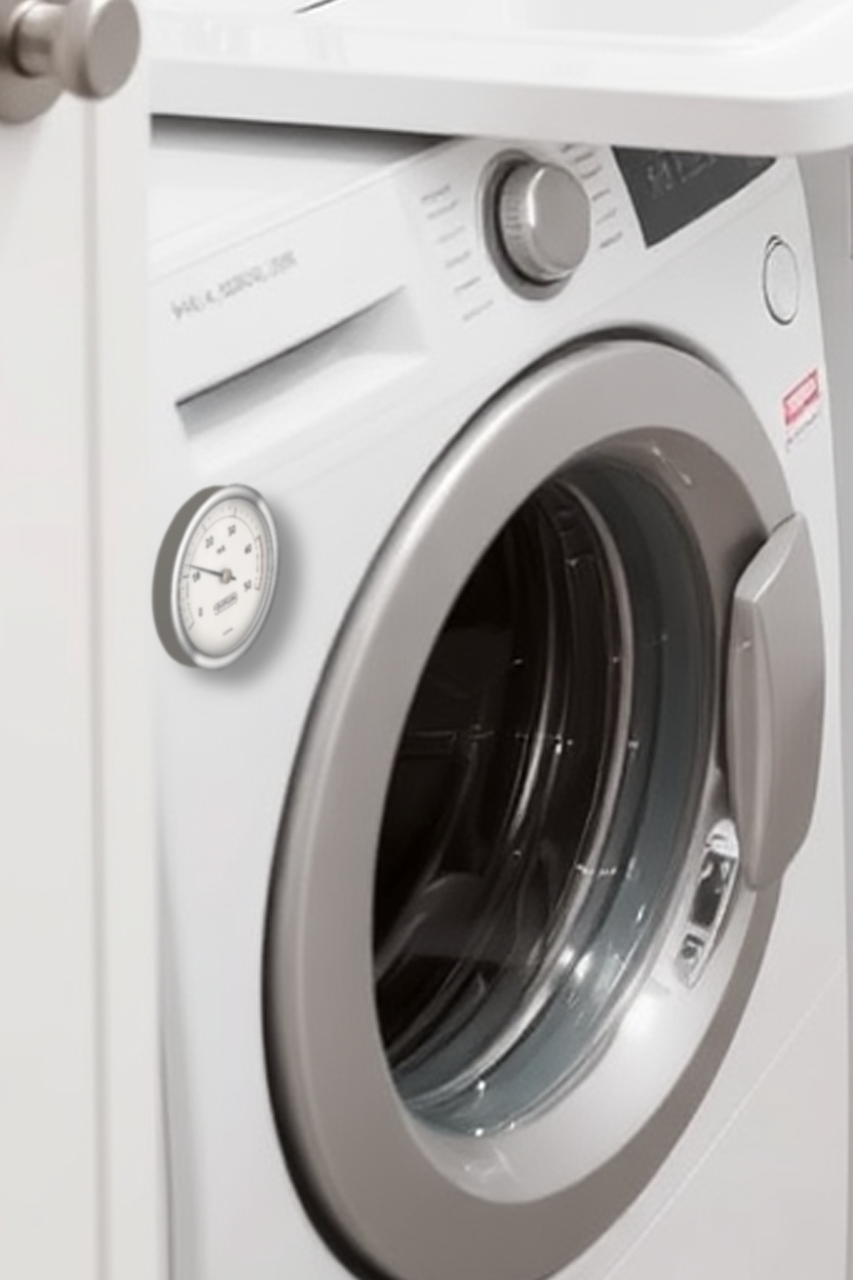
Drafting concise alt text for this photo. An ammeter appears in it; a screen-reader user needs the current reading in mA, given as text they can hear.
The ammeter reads 12 mA
